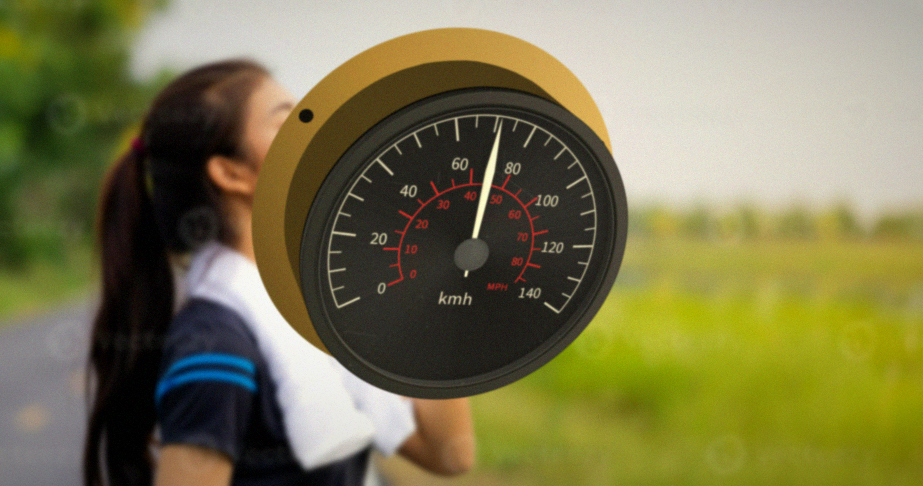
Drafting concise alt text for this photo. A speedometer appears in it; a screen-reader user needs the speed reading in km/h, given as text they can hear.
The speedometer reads 70 km/h
